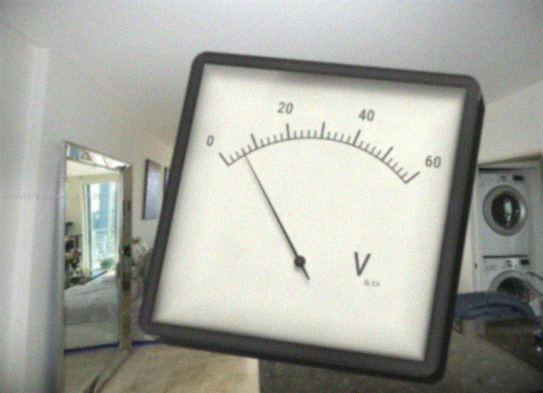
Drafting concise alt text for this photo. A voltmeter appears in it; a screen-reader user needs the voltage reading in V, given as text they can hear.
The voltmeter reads 6 V
